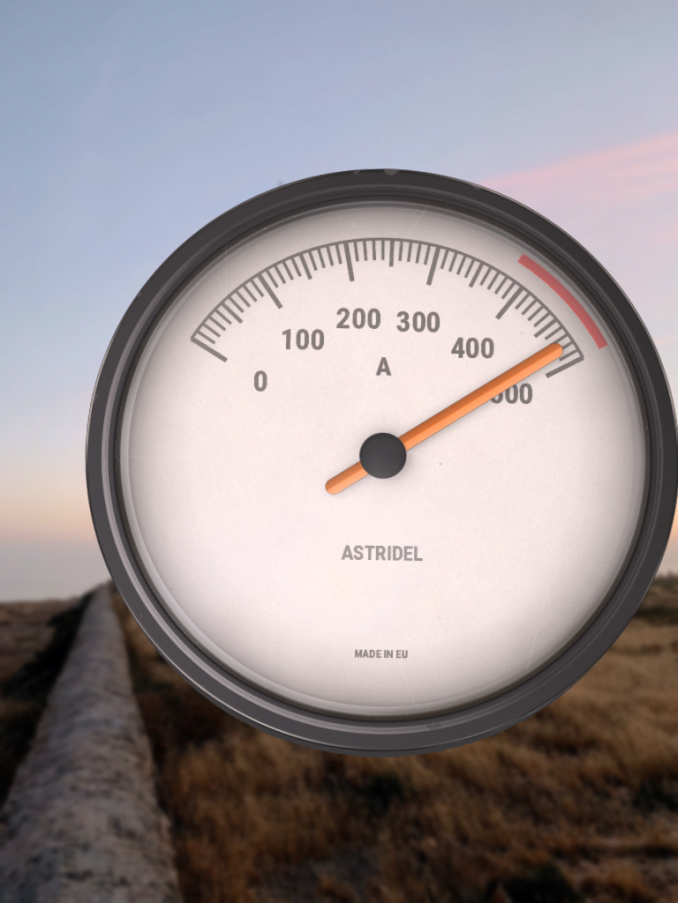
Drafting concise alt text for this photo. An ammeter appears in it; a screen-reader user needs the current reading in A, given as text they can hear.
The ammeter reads 480 A
